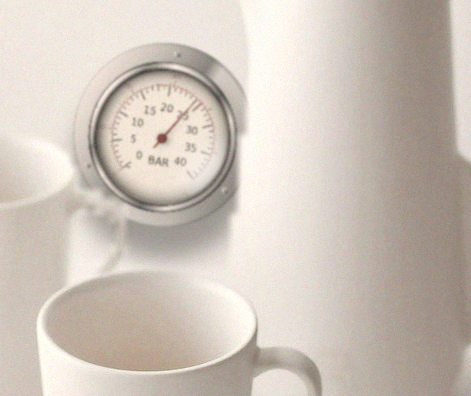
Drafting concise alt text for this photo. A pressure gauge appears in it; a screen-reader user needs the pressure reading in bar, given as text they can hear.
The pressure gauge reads 25 bar
